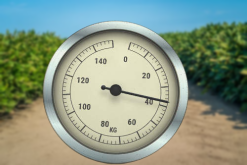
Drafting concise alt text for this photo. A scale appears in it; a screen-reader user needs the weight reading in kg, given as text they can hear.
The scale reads 38 kg
